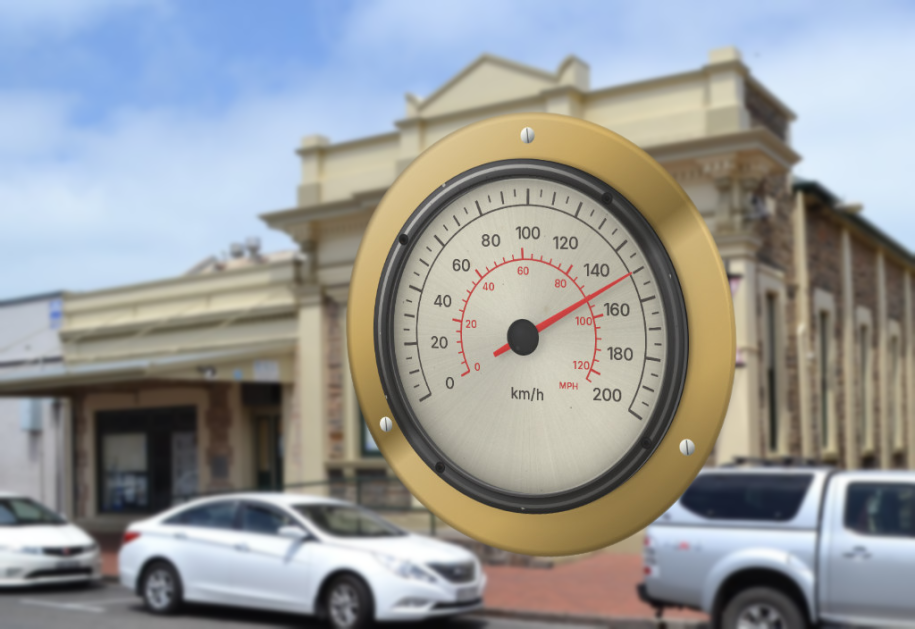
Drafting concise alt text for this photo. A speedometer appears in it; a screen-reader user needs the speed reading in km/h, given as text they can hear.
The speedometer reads 150 km/h
